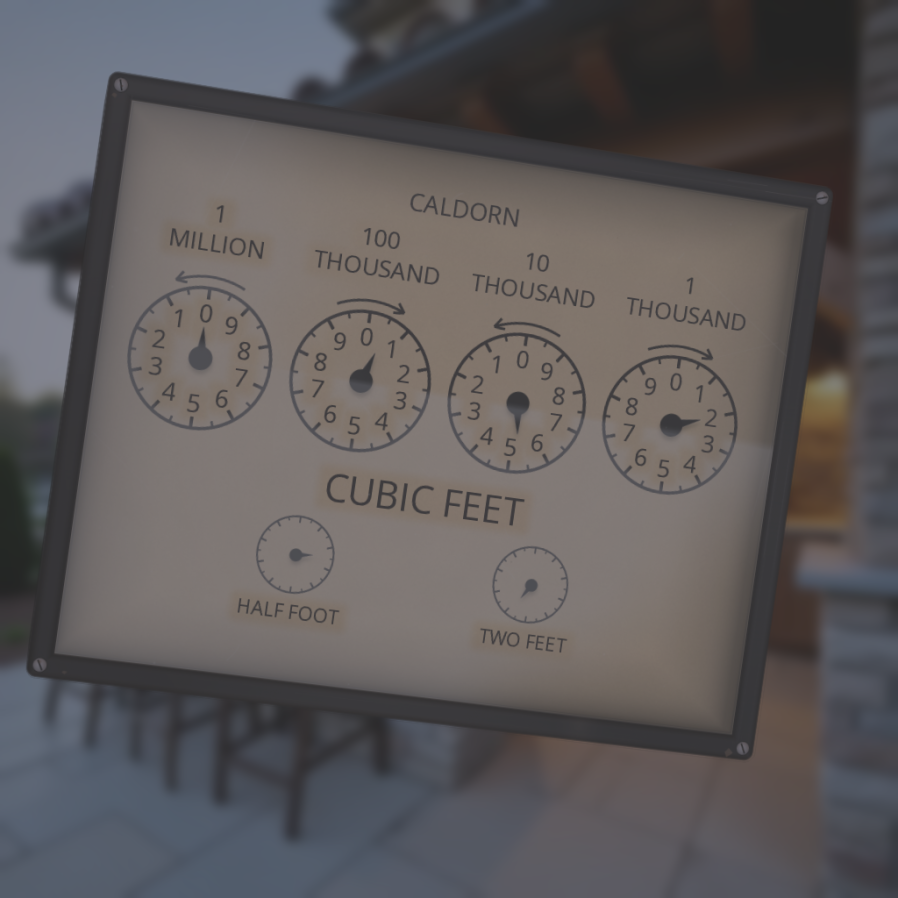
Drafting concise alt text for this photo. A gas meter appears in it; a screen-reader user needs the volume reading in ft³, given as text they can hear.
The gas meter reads 5200 ft³
